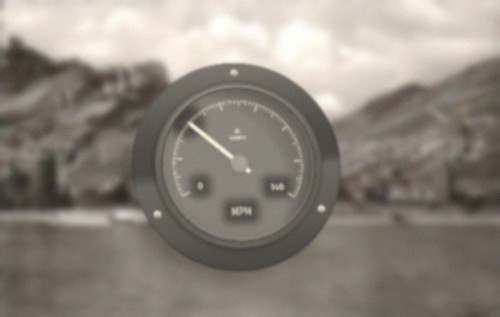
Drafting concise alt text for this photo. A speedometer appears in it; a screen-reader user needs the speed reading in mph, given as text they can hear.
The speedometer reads 40 mph
